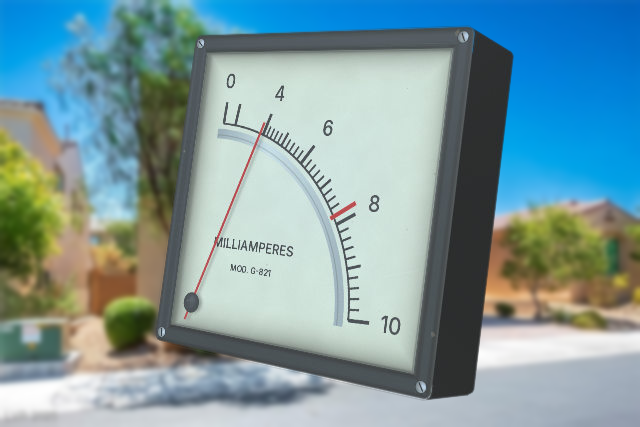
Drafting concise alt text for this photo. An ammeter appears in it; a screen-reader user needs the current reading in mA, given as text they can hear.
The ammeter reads 4 mA
